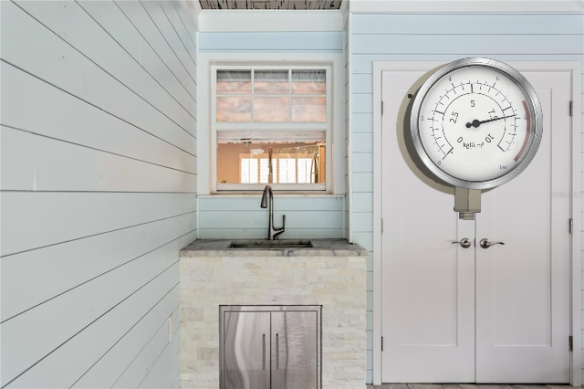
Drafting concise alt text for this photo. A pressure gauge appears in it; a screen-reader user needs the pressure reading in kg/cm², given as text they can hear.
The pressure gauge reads 8 kg/cm²
